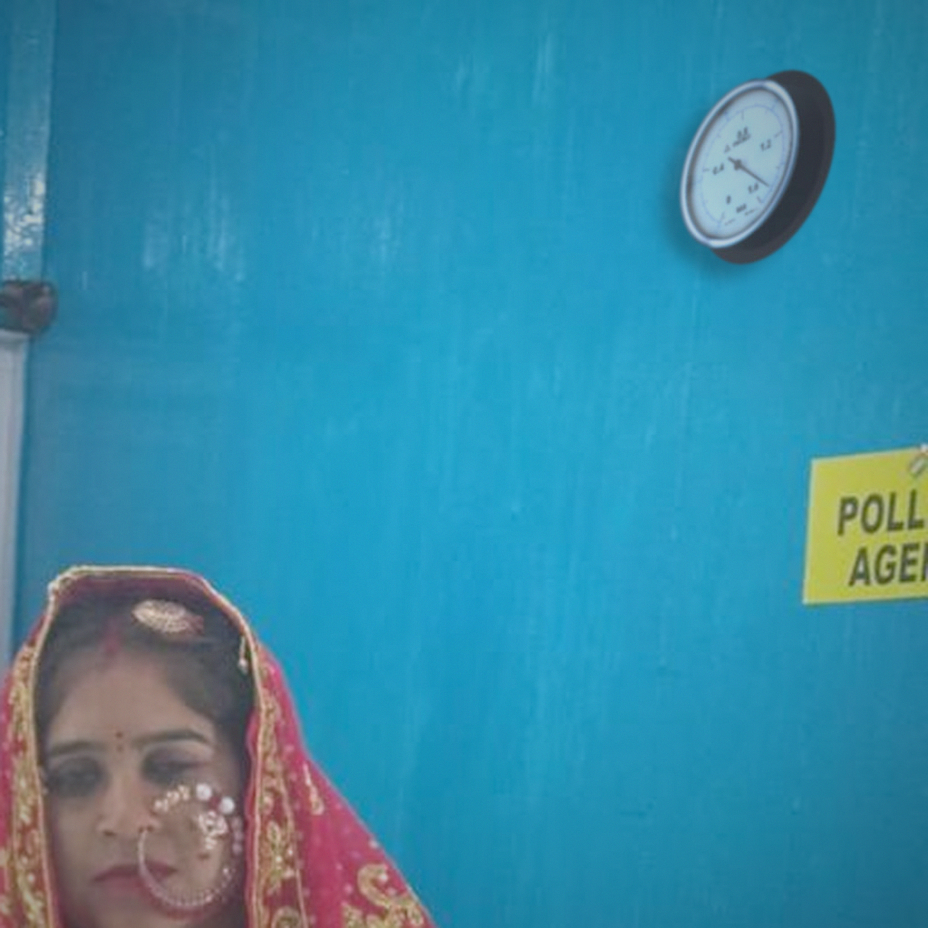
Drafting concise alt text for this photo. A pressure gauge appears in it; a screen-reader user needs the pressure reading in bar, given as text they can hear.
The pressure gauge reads 1.5 bar
